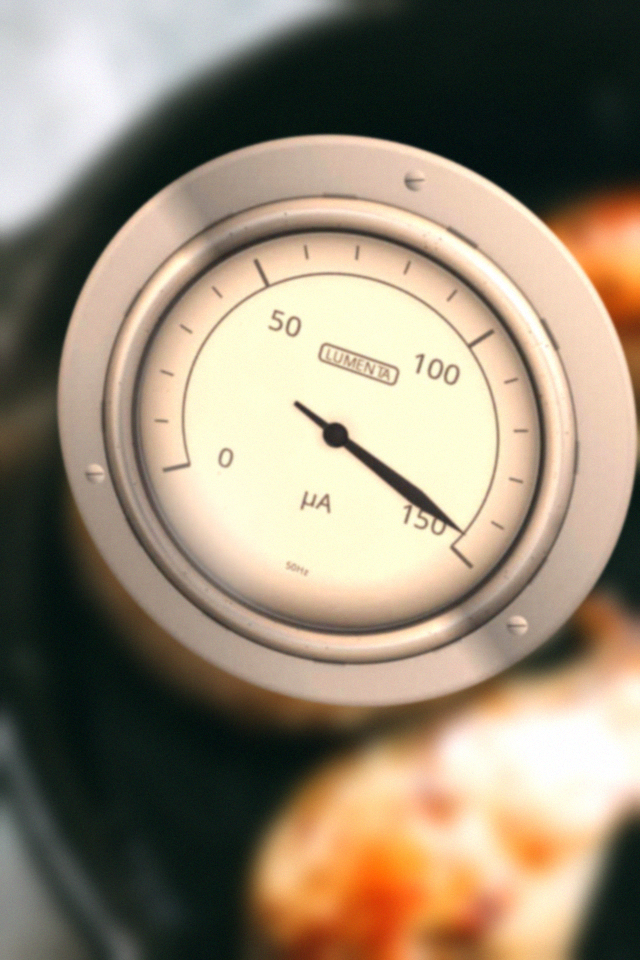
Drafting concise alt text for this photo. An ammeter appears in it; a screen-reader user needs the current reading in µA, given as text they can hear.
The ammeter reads 145 µA
